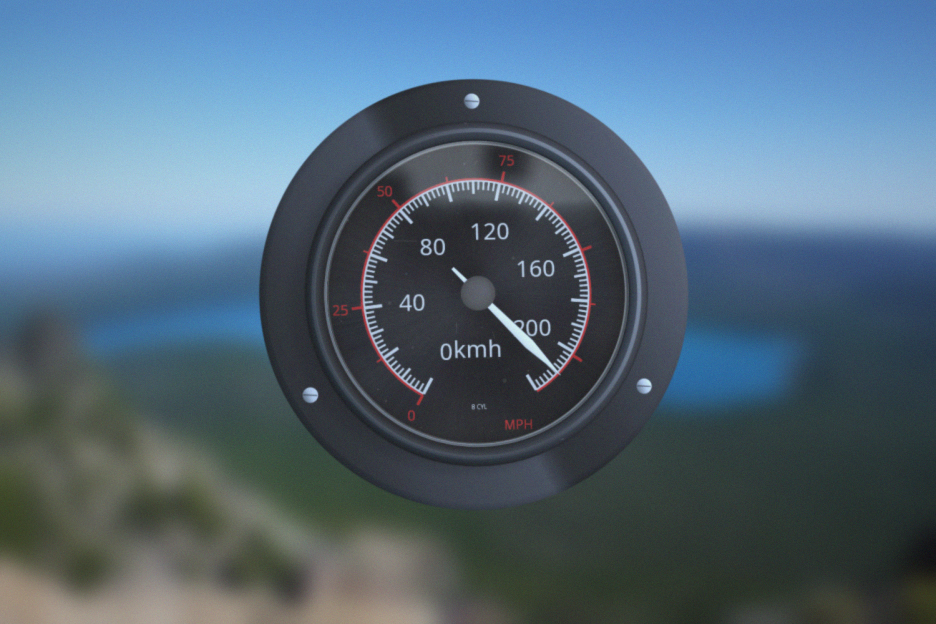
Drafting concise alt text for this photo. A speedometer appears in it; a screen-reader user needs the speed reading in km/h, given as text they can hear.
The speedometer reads 210 km/h
